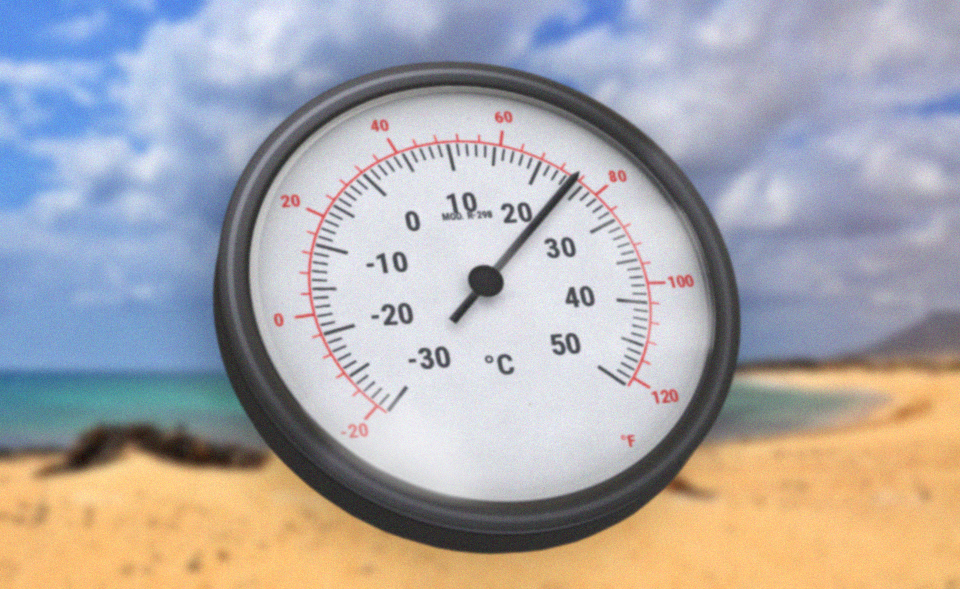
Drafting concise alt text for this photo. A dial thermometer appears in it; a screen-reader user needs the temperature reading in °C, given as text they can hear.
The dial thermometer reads 24 °C
